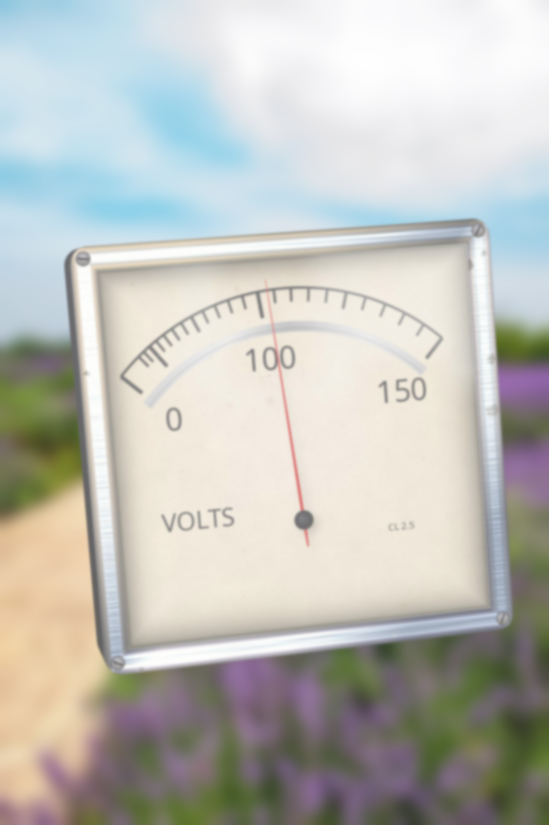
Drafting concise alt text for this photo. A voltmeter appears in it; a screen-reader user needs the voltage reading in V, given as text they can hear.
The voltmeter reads 102.5 V
